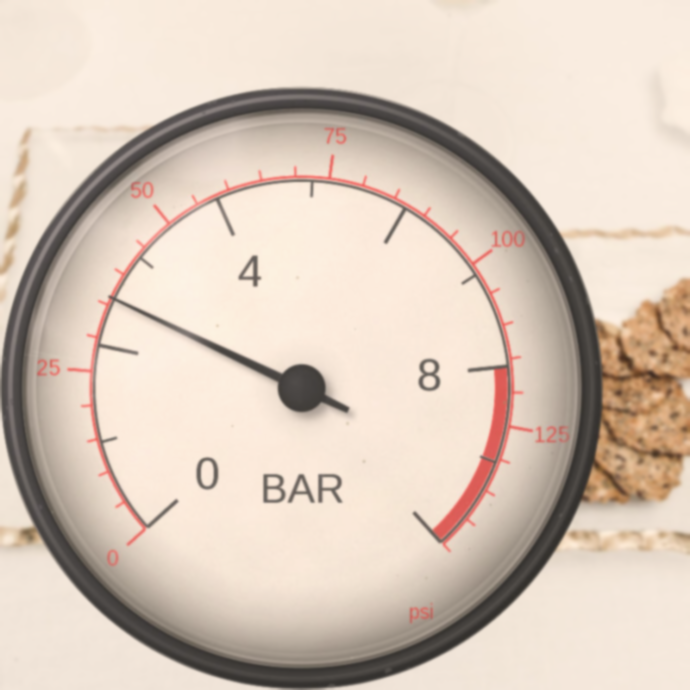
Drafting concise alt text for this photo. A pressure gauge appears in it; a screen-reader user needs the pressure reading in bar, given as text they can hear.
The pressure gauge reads 2.5 bar
